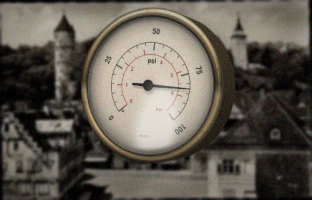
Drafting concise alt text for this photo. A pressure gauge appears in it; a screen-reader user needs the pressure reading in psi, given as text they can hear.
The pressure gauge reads 82.5 psi
